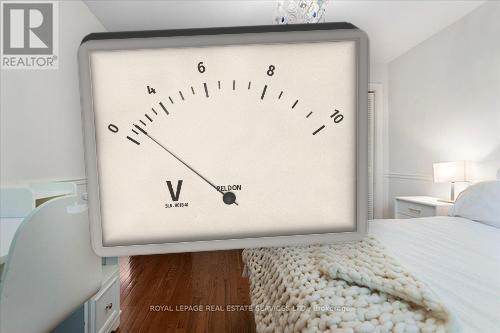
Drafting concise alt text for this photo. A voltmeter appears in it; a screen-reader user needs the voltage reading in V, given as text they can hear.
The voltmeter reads 2 V
